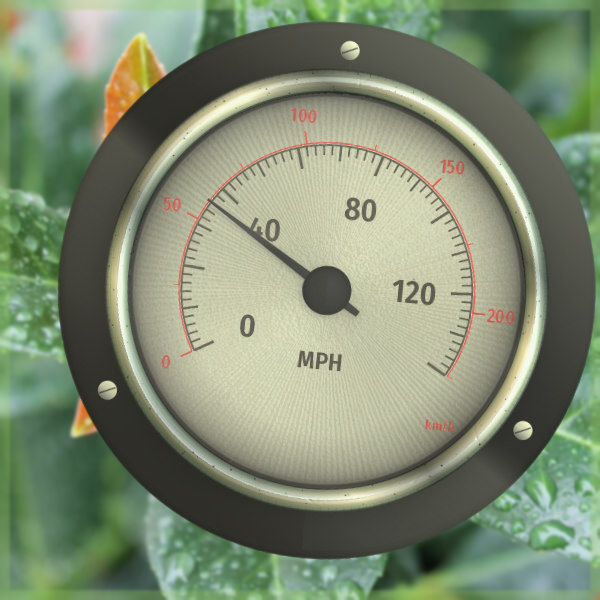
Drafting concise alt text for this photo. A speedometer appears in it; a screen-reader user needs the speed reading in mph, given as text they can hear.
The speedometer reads 36 mph
